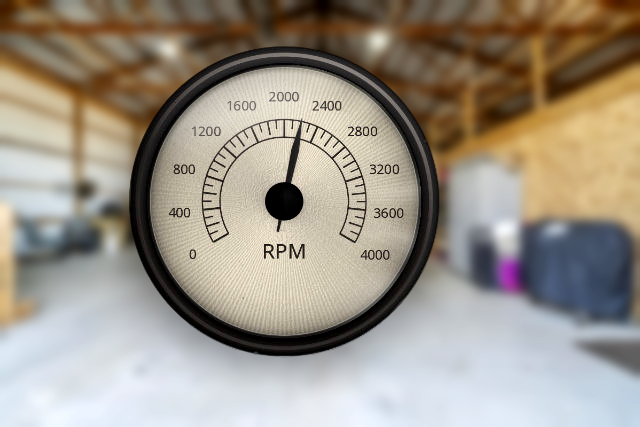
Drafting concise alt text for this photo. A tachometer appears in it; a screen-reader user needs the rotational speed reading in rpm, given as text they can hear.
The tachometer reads 2200 rpm
